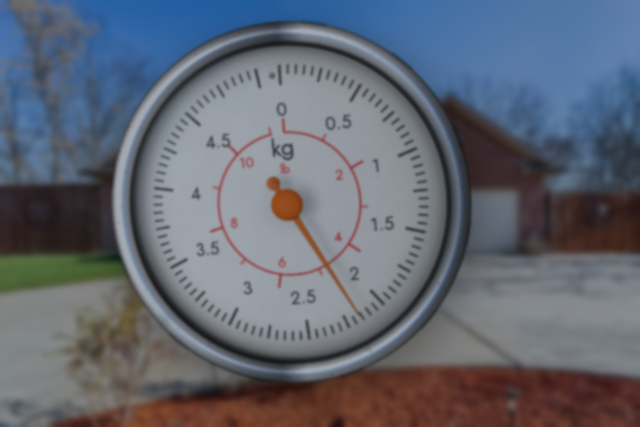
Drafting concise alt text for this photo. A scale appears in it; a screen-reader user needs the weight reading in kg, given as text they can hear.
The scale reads 2.15 kg
